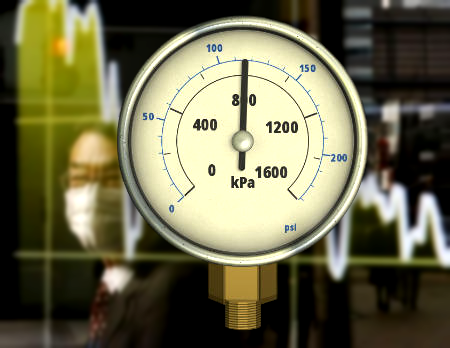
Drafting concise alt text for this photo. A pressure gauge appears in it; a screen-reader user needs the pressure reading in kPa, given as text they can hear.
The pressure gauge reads 800 kPa
